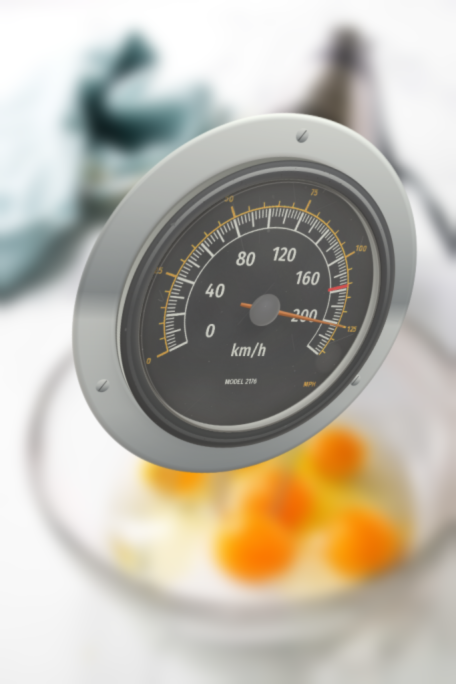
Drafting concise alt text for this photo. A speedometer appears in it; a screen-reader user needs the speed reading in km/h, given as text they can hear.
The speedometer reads 200 km/h
